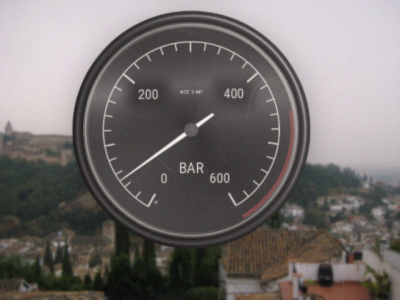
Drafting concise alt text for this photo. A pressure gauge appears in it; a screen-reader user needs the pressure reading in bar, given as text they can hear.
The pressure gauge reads 50 bar
